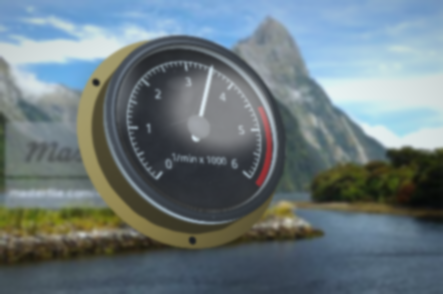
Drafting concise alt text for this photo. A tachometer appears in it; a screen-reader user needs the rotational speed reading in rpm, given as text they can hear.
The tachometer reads 3500 rpm
